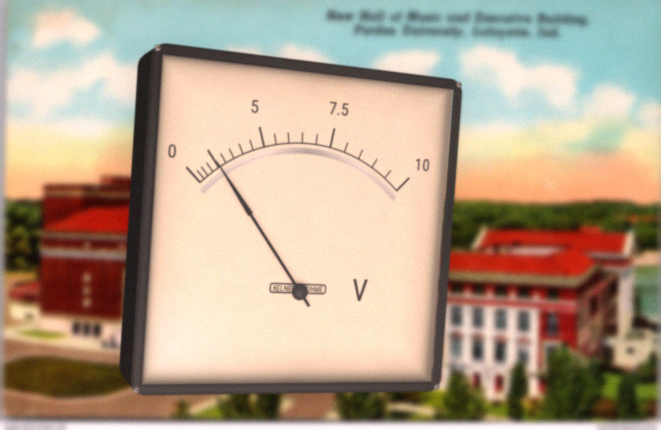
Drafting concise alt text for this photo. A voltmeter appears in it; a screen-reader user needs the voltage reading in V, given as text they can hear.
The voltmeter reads 2.5 V
